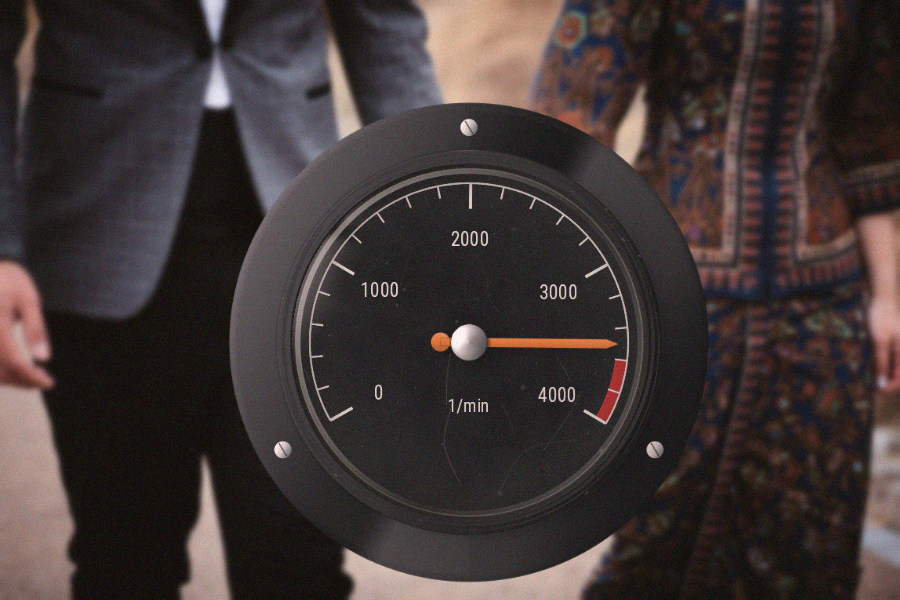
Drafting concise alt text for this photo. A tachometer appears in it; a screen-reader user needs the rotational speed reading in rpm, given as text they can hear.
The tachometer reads 3500 rpm
